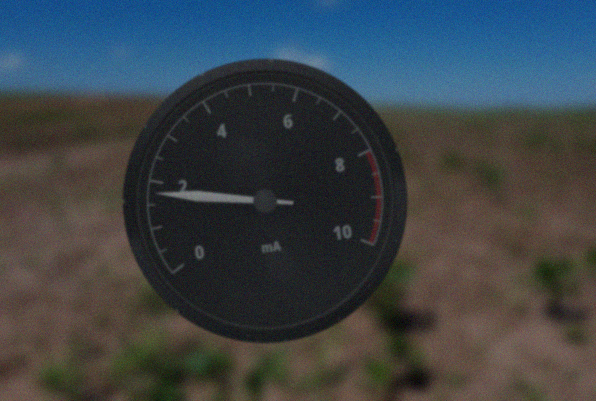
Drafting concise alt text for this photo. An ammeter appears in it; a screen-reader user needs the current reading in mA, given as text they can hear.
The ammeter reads 1.75 mA
